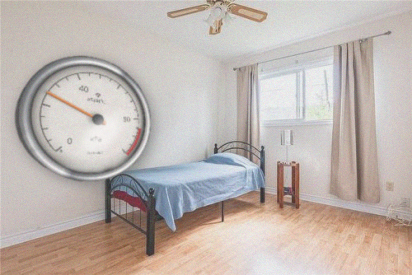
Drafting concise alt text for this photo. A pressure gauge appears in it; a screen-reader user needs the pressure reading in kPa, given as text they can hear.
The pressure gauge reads 25 kPa
